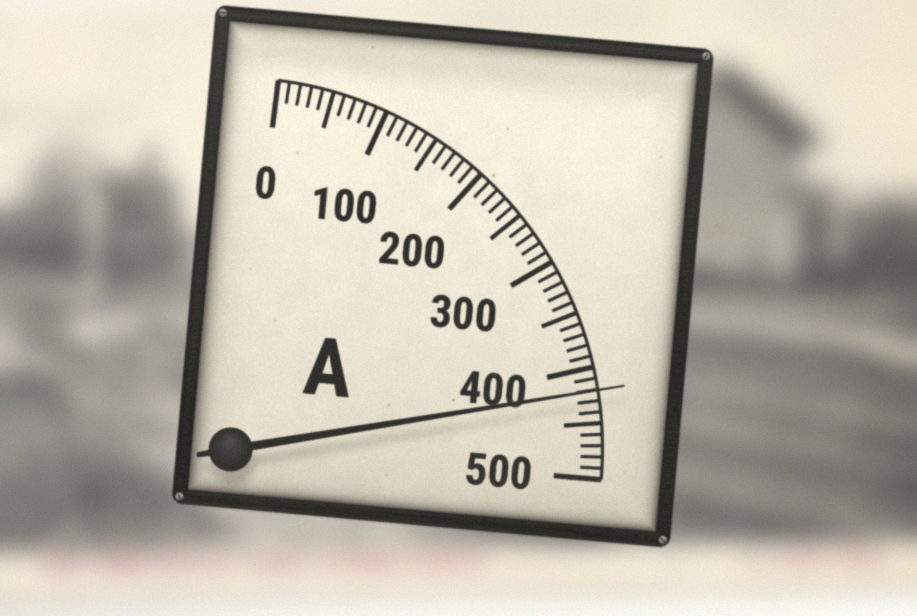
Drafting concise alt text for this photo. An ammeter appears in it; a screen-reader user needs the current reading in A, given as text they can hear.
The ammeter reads 420 A
